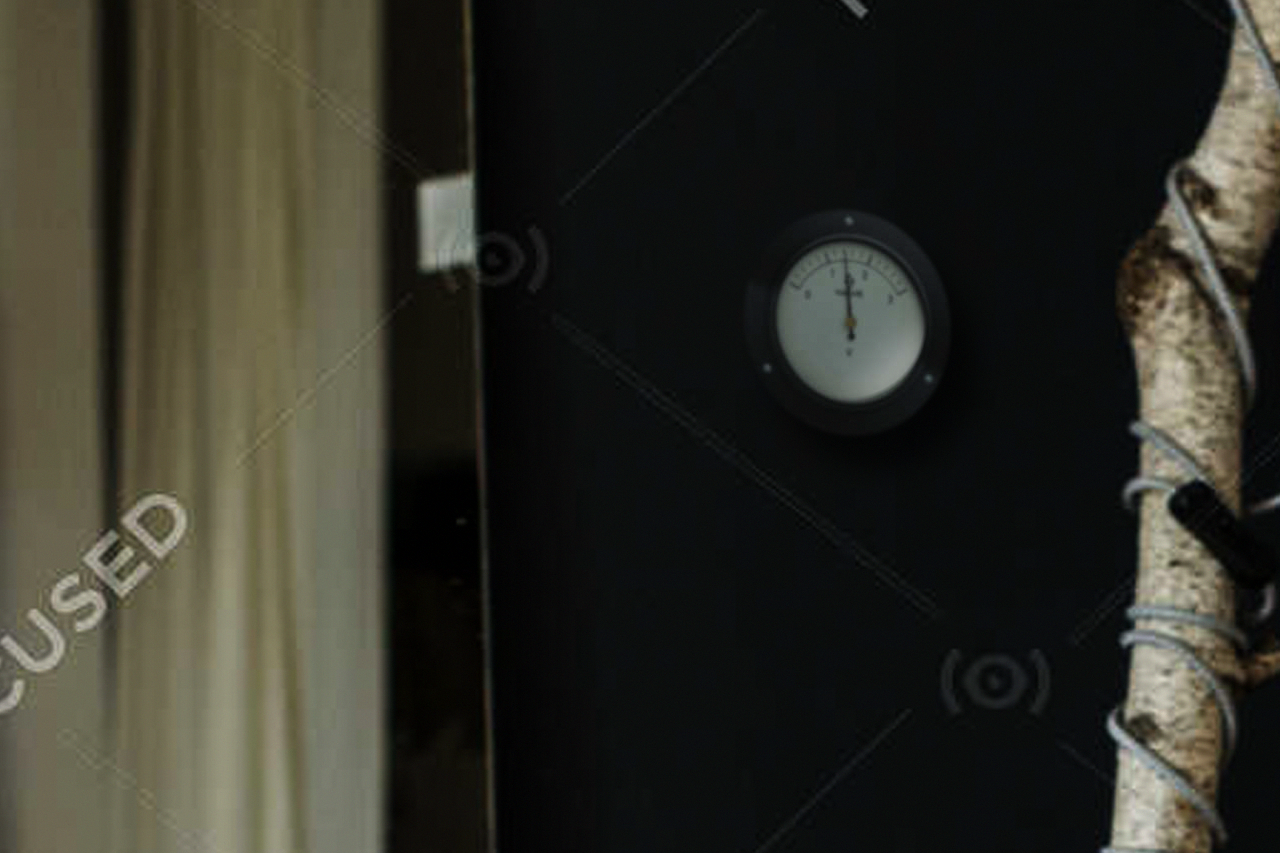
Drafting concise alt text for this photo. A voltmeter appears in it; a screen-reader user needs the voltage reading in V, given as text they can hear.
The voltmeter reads 1.4 V
